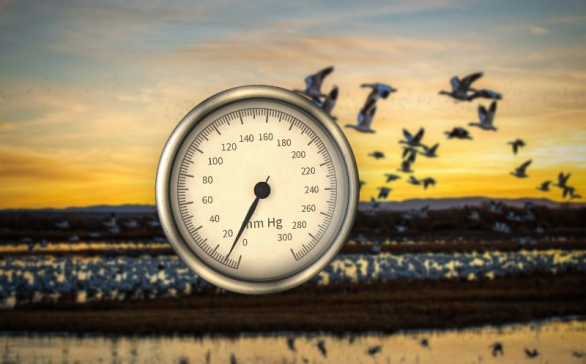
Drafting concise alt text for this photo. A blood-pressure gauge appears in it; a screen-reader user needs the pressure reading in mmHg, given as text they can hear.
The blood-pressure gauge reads 10 mmHg
